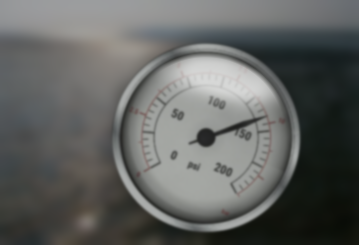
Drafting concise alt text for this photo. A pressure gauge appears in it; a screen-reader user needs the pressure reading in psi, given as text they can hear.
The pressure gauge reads 140 psi
